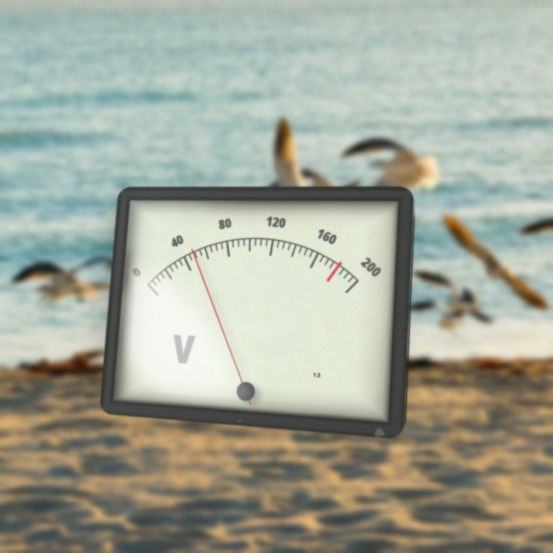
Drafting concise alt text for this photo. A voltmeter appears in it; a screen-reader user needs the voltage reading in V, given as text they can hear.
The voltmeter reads 50 V
